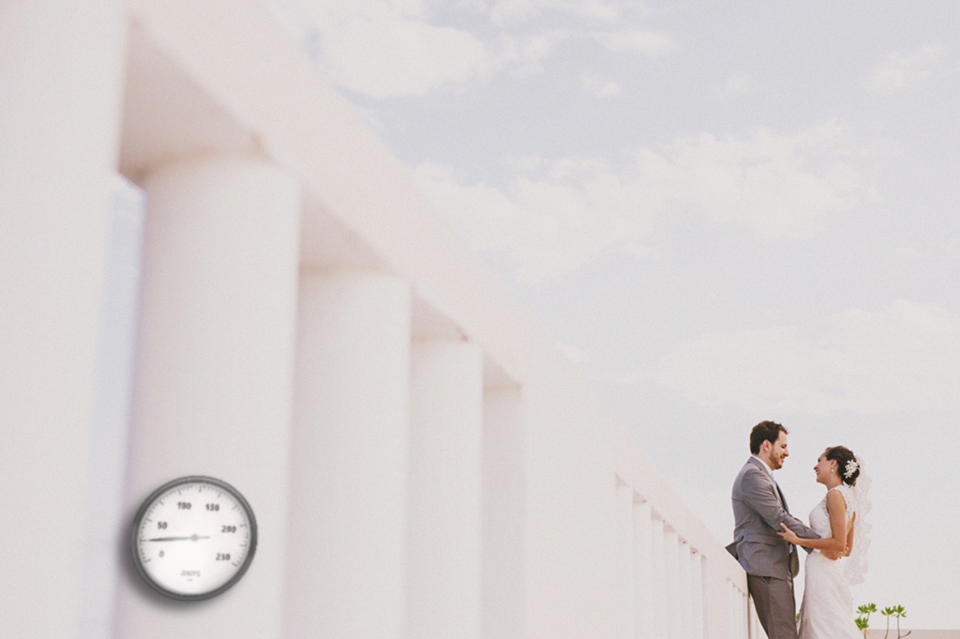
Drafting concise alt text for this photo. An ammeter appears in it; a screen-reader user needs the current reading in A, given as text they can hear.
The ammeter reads 25 A
